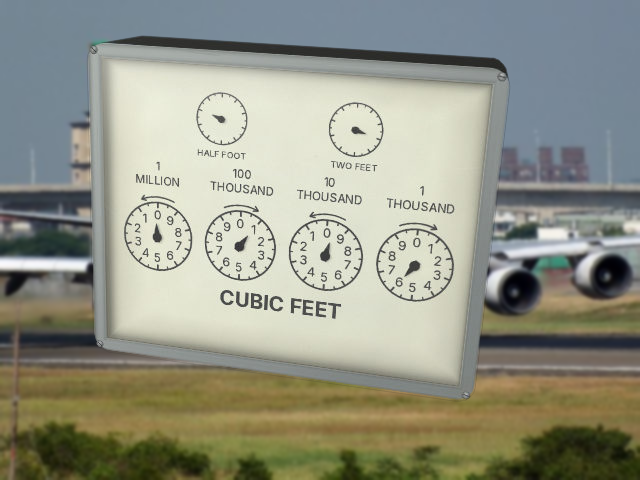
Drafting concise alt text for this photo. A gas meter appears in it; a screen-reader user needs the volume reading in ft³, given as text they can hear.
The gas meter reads 9600 ft³
